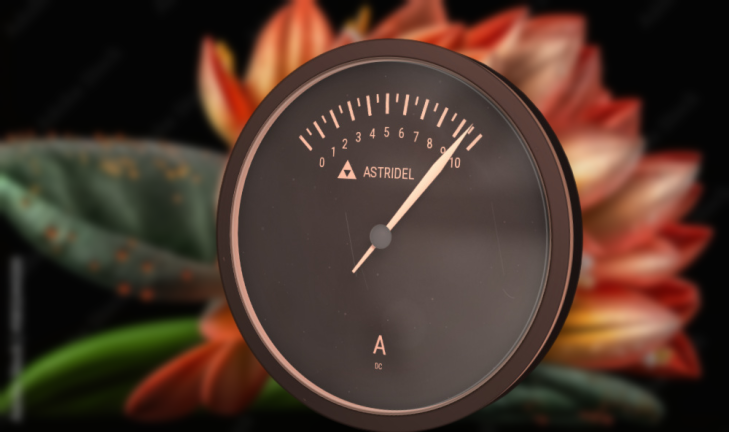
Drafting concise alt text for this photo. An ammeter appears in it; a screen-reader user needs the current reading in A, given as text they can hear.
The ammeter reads 9.5 A
